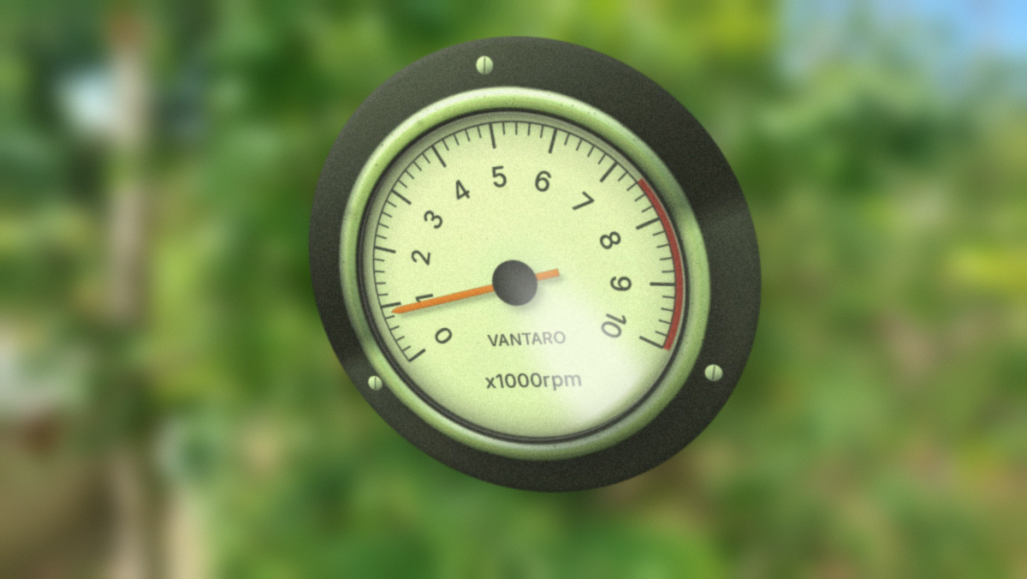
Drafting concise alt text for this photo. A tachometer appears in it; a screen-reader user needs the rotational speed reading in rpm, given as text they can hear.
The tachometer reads 900 rpm
